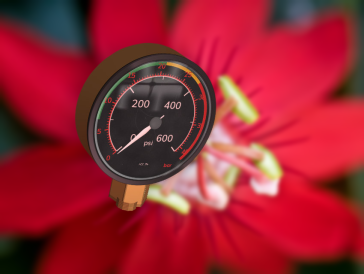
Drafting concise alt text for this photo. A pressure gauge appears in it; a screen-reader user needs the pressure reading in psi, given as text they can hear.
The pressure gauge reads 0 psi
